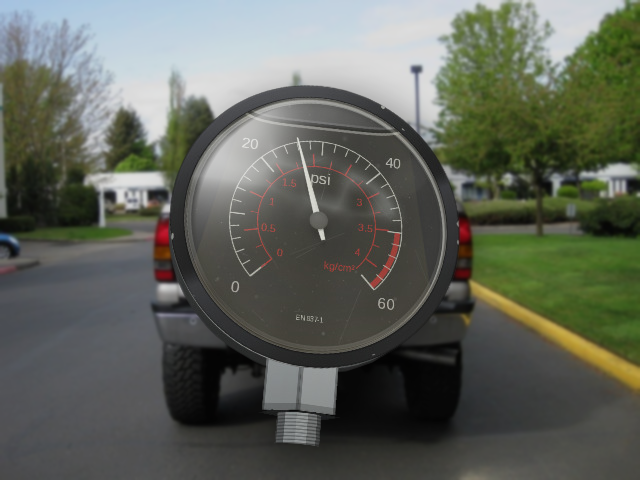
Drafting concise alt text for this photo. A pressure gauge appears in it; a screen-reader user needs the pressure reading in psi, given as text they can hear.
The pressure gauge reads 26 psi
